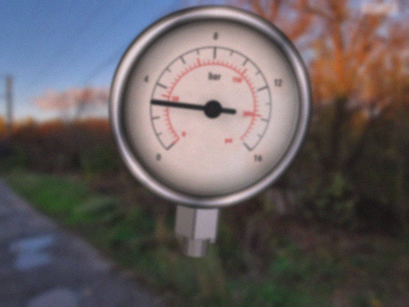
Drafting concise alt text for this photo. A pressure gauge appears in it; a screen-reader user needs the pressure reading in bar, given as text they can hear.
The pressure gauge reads 3 bar
